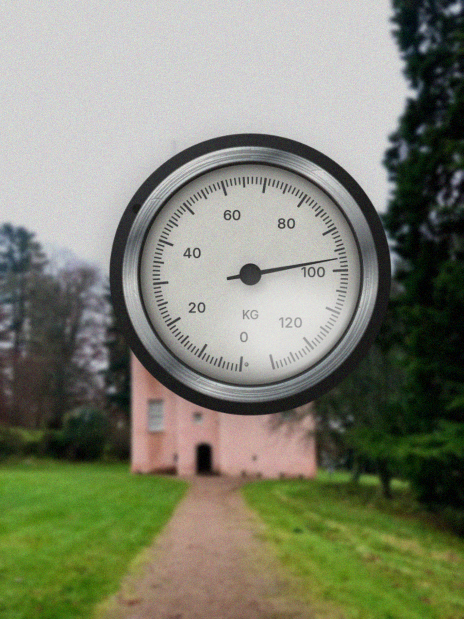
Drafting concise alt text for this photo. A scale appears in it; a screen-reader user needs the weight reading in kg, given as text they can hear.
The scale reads 97 kg
